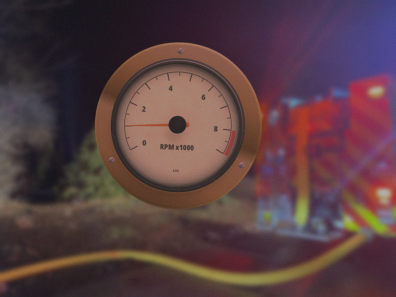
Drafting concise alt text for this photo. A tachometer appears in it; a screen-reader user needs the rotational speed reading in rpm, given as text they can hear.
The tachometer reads 1000 rpm
